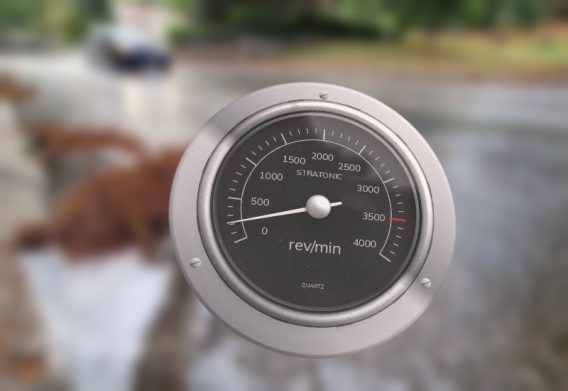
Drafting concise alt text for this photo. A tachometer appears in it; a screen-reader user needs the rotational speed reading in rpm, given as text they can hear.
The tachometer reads 200 rpm
